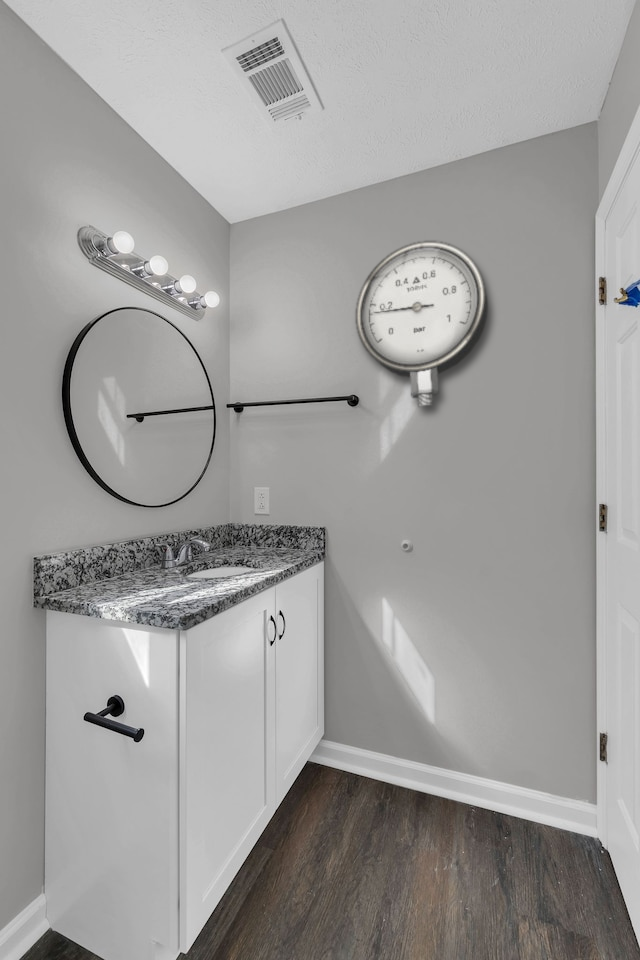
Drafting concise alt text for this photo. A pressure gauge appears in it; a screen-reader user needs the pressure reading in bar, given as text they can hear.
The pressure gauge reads 0.15 bar
